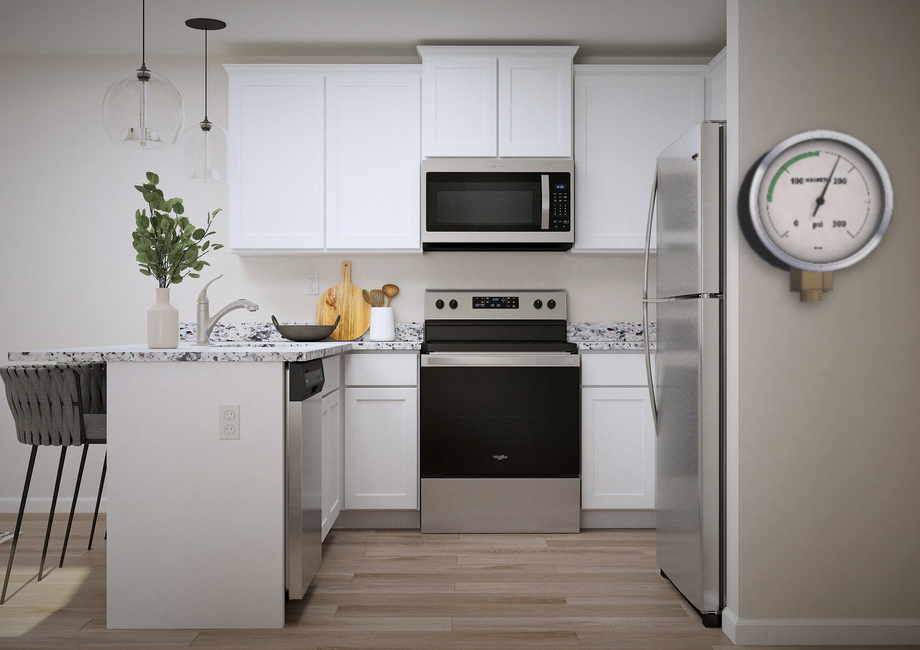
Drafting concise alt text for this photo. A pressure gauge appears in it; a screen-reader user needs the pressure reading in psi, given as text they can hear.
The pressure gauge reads 175 psi
